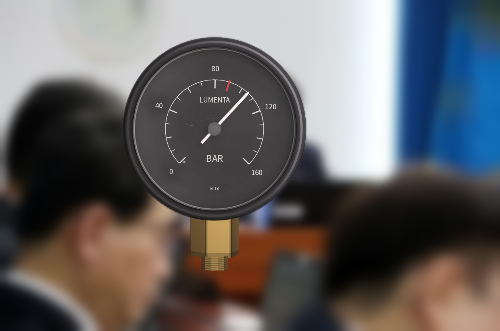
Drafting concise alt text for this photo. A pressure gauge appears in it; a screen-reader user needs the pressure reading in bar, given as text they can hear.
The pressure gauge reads 105 bar
